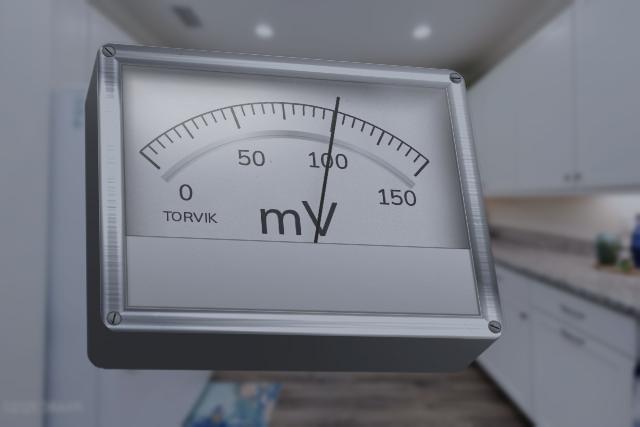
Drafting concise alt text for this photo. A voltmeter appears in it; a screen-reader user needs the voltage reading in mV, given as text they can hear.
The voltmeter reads 100 mV
